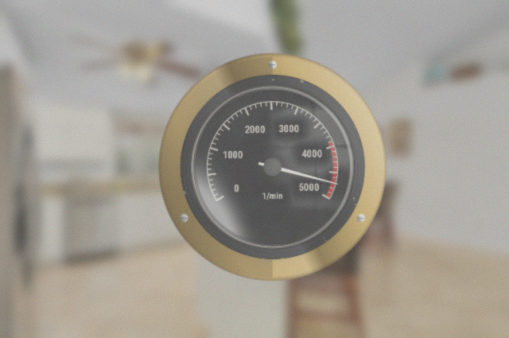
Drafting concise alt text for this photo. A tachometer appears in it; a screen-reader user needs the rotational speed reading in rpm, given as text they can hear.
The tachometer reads 4700 rpm
